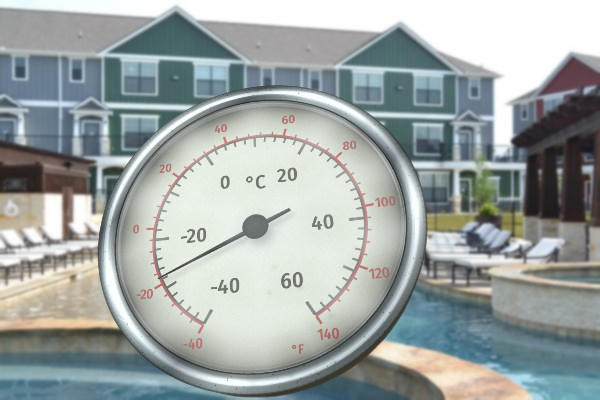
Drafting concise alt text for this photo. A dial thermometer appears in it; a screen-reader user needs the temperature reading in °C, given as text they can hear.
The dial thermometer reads -28 °C
